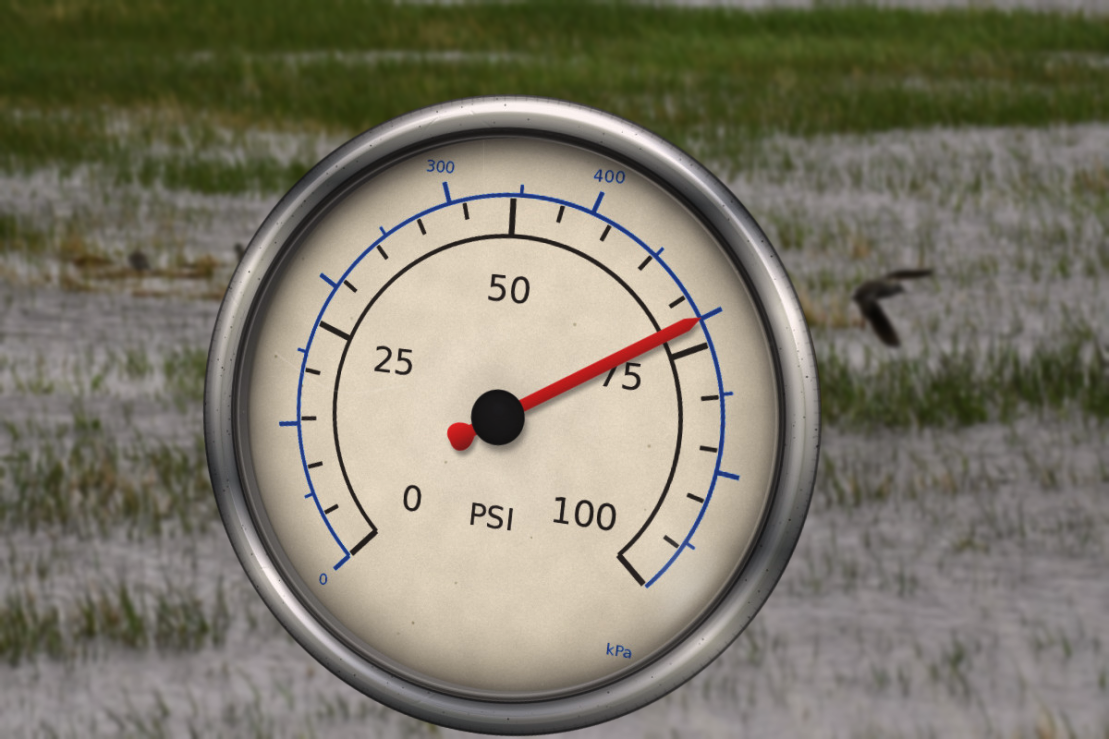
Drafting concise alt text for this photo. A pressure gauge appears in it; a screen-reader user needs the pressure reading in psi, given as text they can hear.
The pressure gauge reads 72.5 psi
